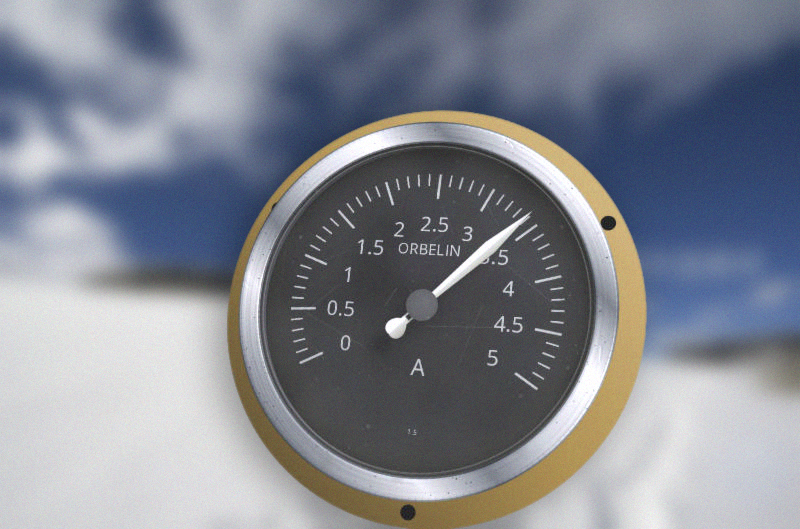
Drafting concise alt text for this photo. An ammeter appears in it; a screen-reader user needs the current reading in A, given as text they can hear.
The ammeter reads 3.4 A
